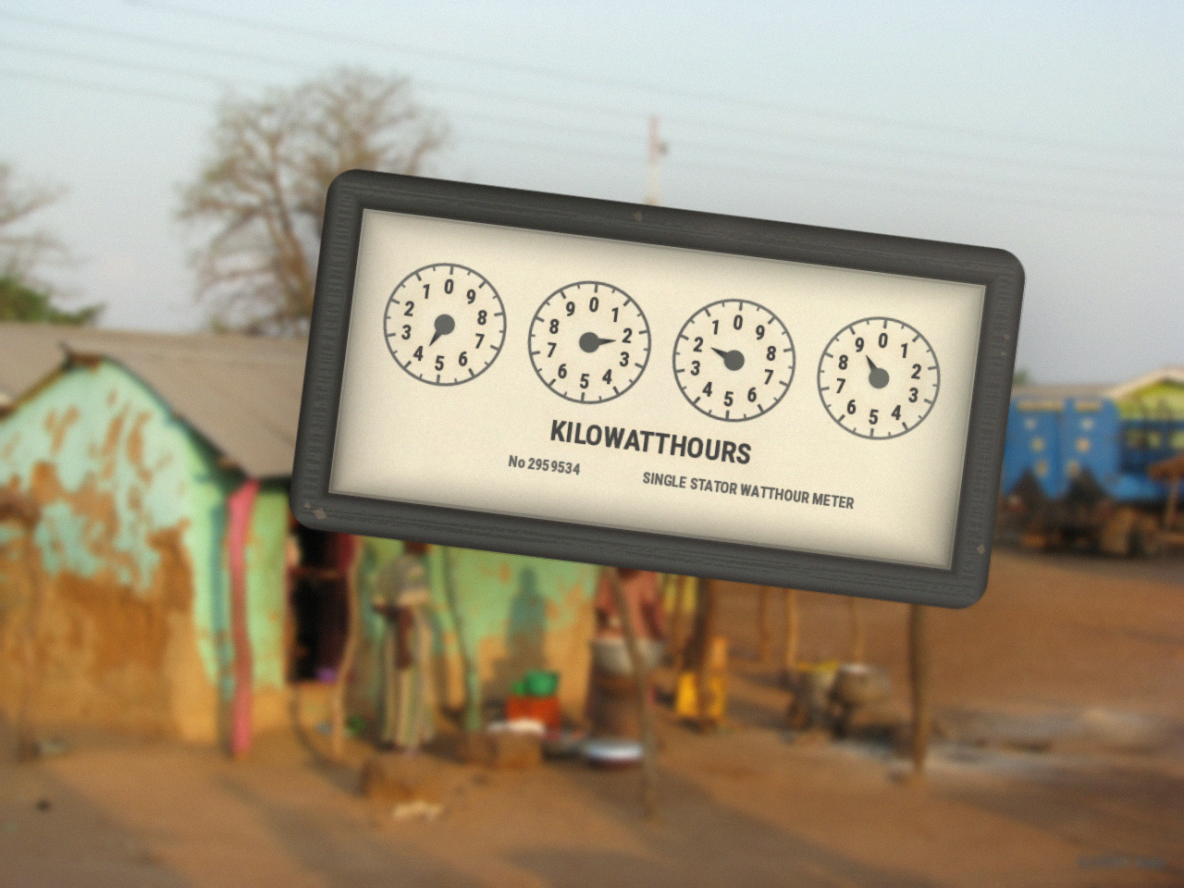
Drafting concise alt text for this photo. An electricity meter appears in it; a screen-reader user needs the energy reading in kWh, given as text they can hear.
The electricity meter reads 4219 kWh
